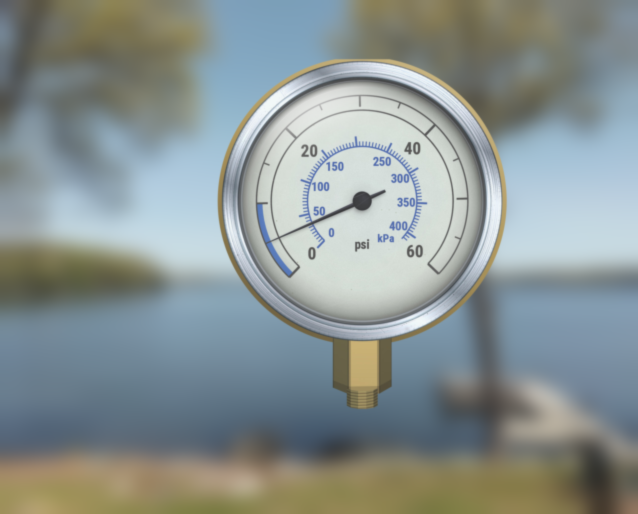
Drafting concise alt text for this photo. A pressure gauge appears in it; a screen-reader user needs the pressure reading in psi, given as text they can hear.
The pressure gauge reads 5 psi
